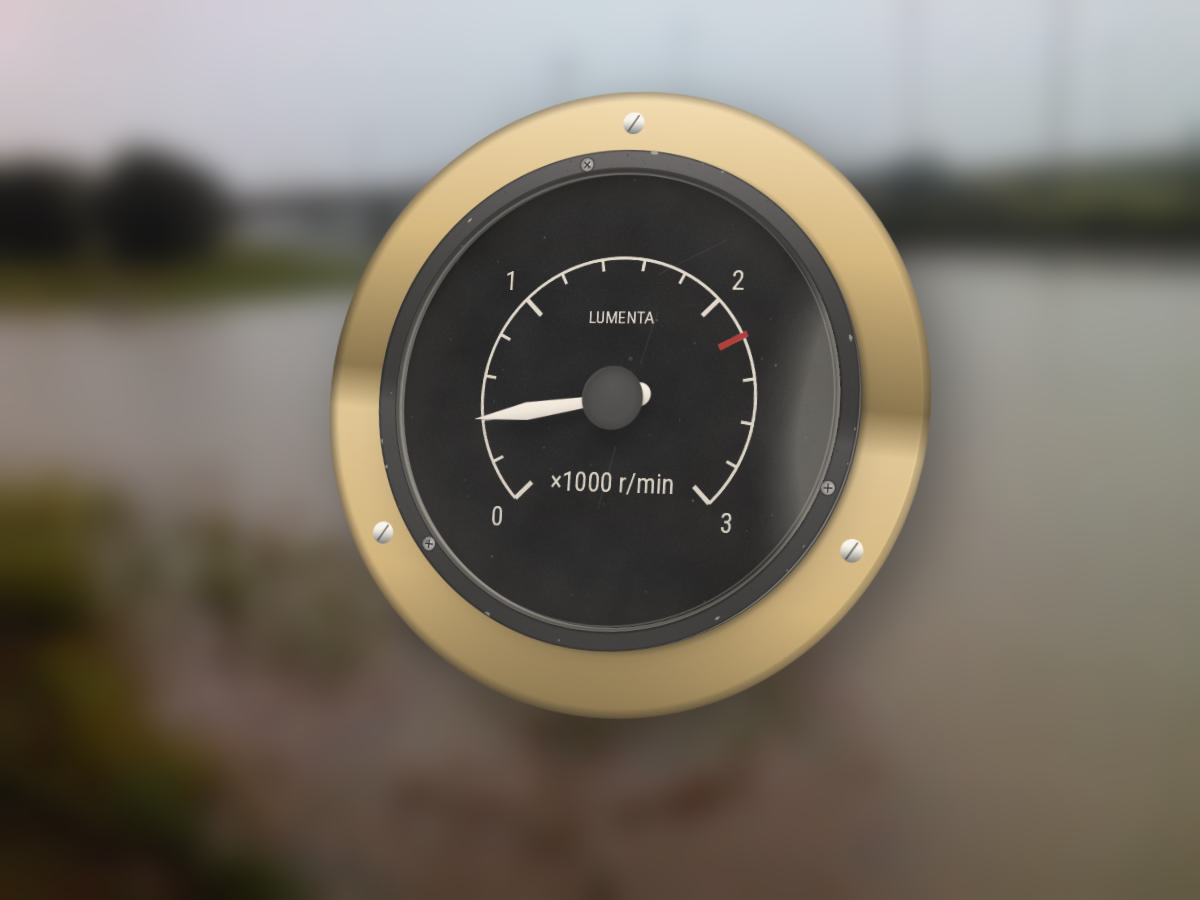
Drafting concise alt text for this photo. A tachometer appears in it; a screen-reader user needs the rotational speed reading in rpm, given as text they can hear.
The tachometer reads 400 rpm
